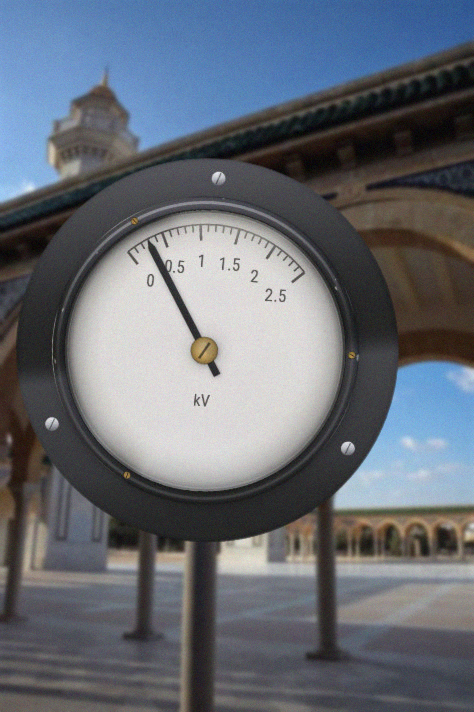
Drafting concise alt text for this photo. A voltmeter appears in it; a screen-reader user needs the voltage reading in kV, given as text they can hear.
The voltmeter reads 0.3 kV
